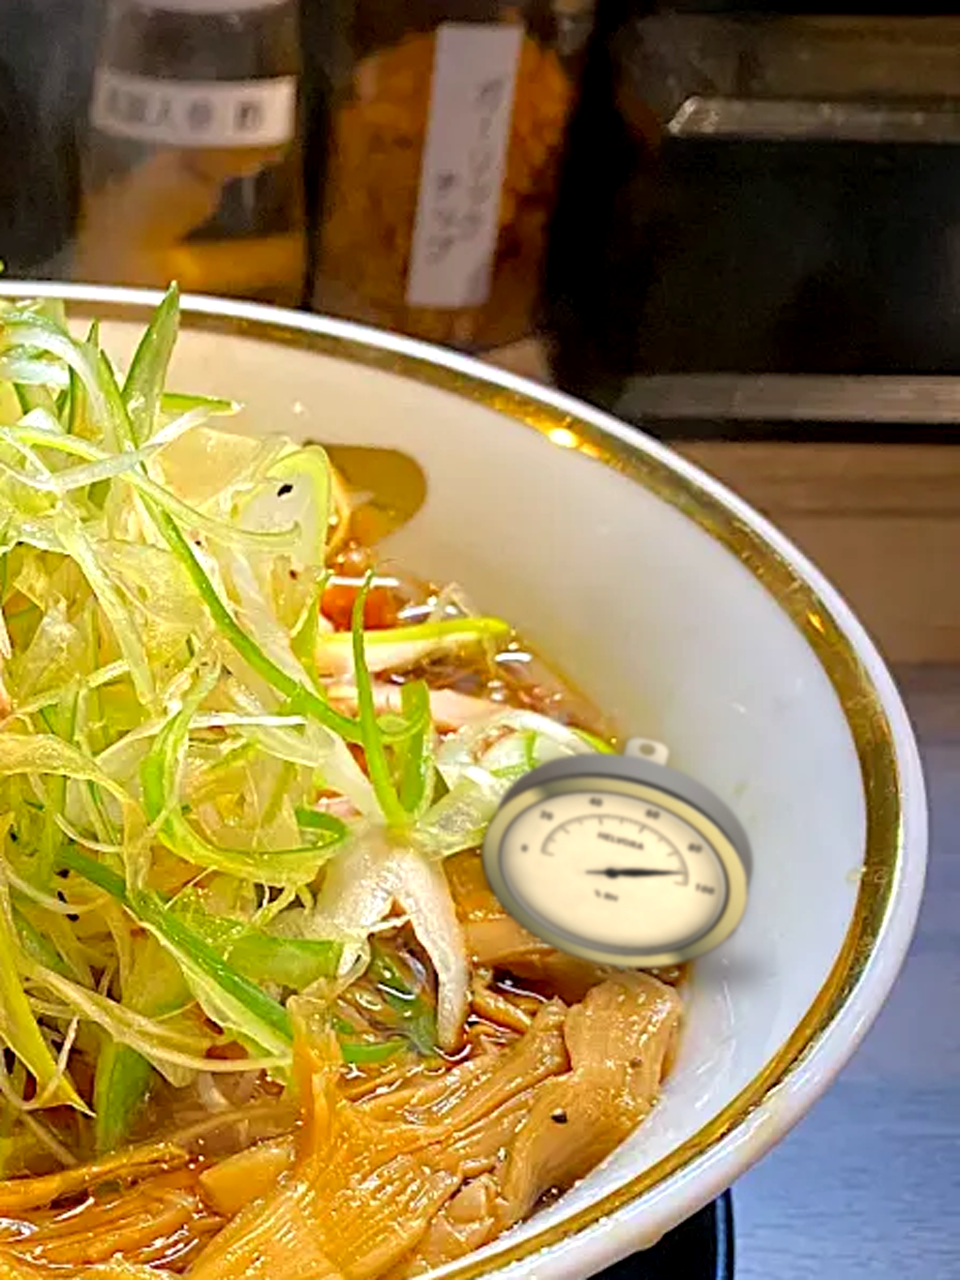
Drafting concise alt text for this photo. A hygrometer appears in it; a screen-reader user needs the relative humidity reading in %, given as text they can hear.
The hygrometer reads 90 %
